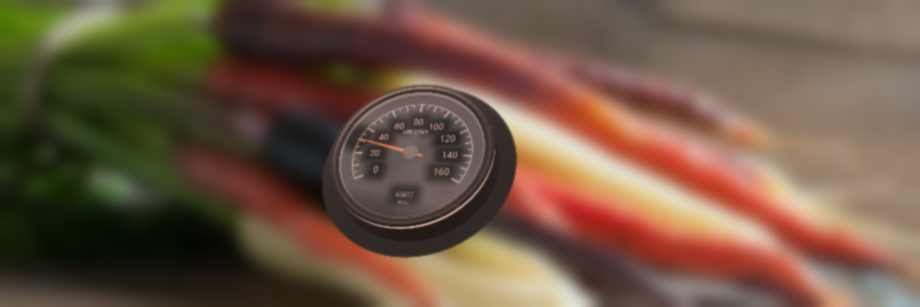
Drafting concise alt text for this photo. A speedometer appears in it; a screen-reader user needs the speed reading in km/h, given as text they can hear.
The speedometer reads 30 km/h
